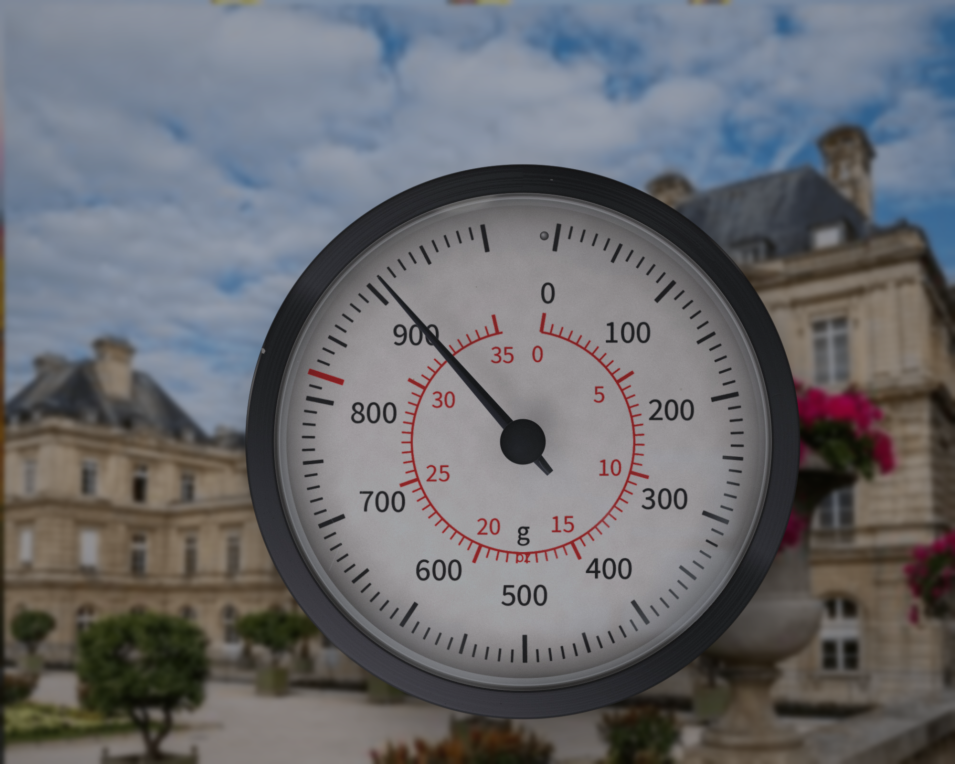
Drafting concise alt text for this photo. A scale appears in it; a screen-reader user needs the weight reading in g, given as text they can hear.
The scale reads 910 g
